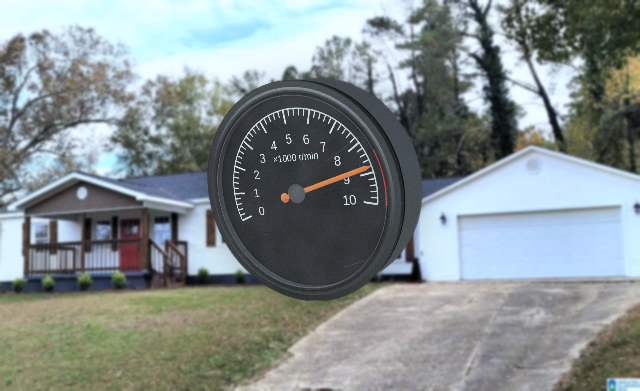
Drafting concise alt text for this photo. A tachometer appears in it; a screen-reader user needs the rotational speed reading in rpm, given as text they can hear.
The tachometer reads 8800 rpm
